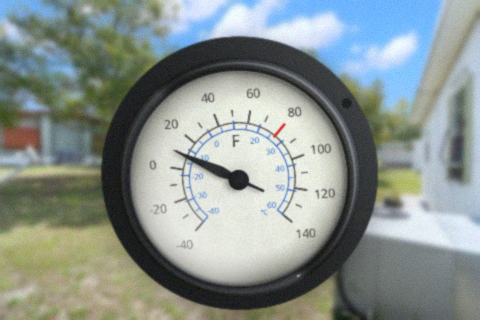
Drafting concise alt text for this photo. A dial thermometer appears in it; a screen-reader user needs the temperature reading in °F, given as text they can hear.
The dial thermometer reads 10 °F
